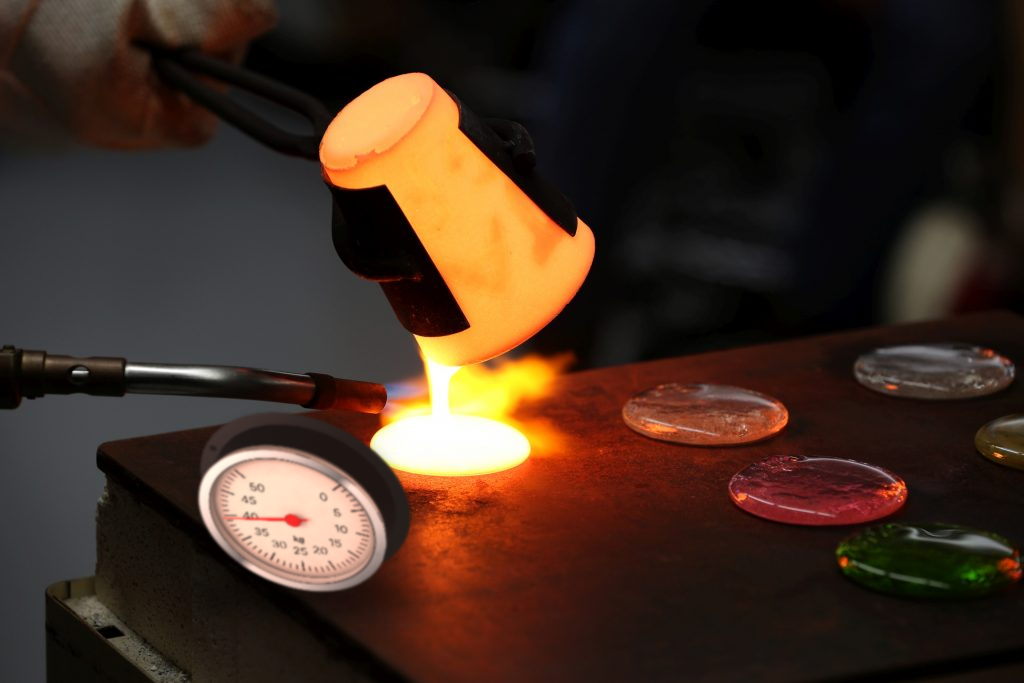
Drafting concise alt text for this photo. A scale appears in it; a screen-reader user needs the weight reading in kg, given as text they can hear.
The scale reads 40 kg
